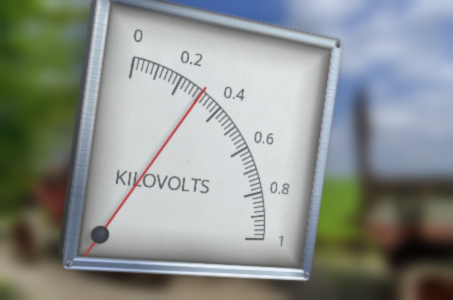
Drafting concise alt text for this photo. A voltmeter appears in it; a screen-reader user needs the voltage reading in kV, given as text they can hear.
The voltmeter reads 0.3 kV
